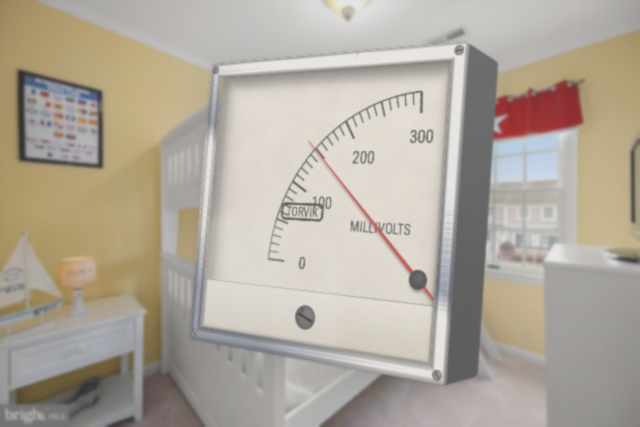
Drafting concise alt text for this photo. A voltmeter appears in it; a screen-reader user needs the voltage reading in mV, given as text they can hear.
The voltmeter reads 150 mV
